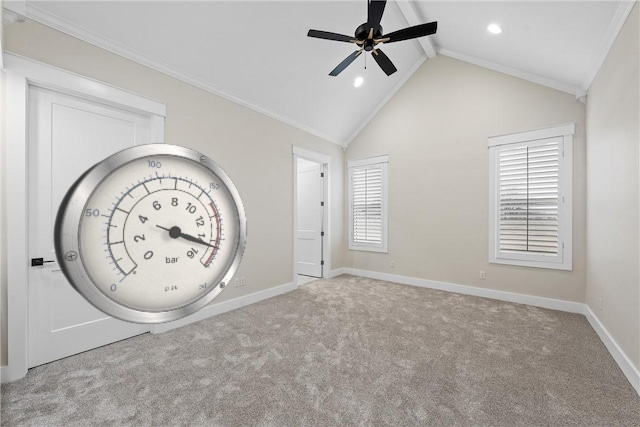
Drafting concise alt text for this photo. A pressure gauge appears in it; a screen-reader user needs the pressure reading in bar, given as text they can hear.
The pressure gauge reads 14.5 bar
